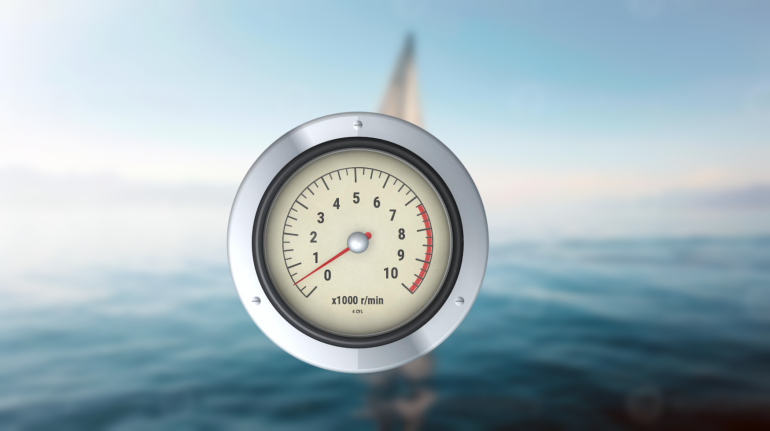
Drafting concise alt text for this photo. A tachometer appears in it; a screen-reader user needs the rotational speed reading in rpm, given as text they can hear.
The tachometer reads 500 rpm
